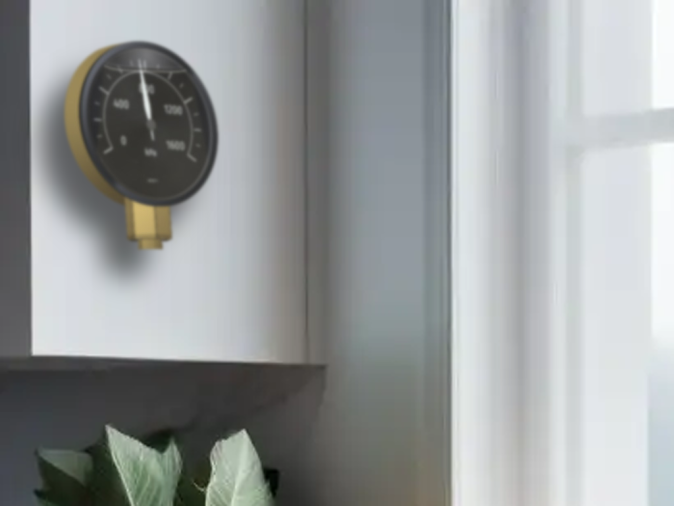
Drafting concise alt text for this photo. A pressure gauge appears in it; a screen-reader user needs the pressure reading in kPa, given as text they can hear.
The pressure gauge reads 750 kPa
